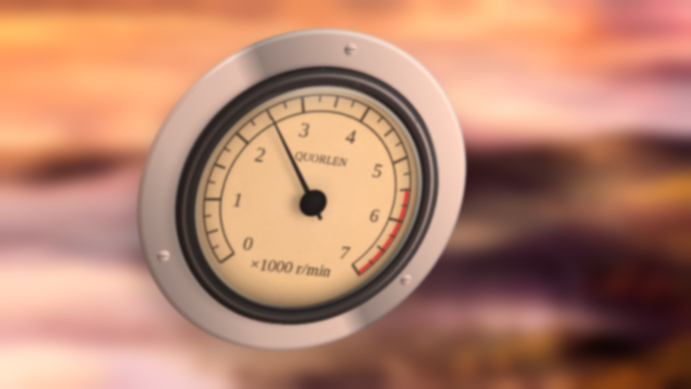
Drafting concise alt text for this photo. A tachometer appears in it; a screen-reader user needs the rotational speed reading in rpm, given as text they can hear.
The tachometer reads 2500 rpm
